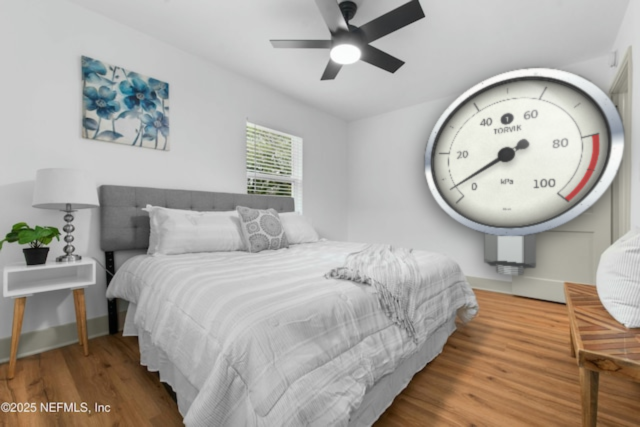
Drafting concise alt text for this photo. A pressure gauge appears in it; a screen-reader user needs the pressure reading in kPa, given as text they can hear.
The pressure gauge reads 5 kPa
